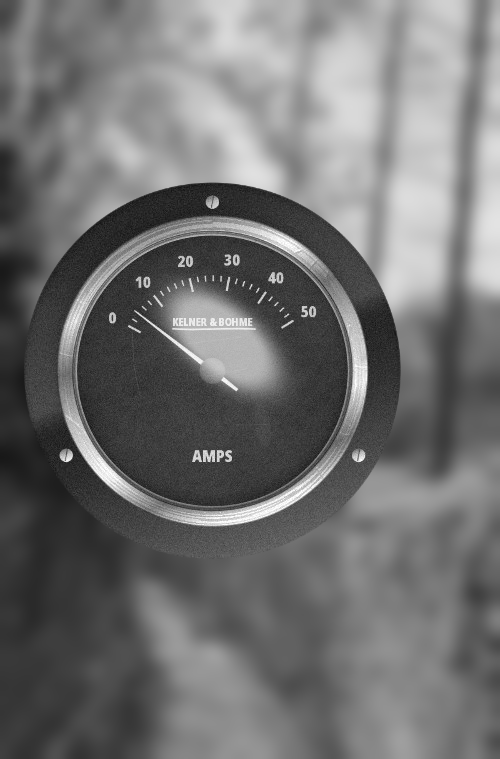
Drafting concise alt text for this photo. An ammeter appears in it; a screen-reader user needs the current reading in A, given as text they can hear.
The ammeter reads 4 A
